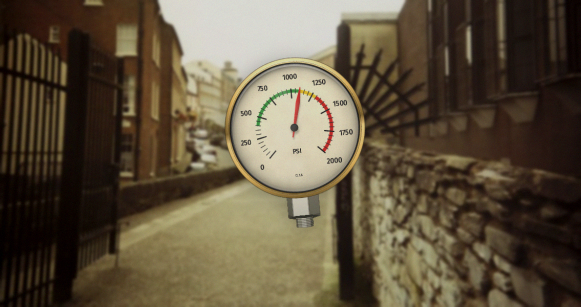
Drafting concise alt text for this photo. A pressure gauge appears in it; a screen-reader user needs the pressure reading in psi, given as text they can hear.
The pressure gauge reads 1100 psi
